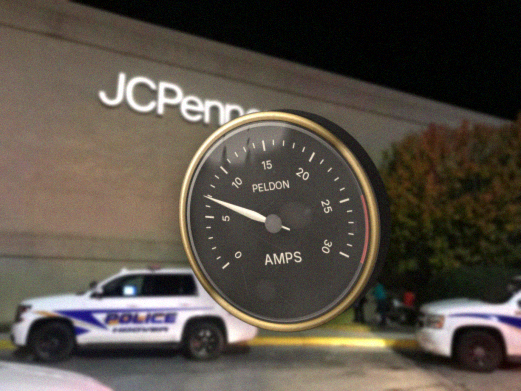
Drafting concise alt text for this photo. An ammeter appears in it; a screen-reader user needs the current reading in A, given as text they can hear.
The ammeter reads 7 A
